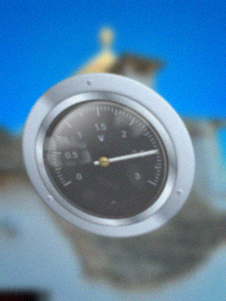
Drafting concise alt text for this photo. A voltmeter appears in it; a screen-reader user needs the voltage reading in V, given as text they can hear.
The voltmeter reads 2.5 V
